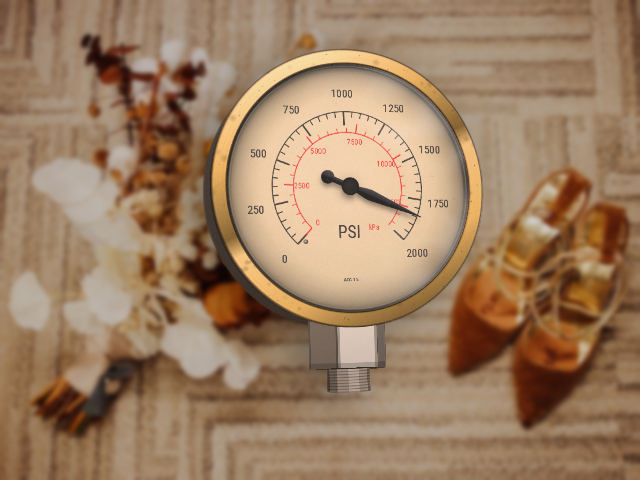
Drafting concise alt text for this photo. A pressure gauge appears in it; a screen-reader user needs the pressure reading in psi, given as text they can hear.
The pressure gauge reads 1850 psi
